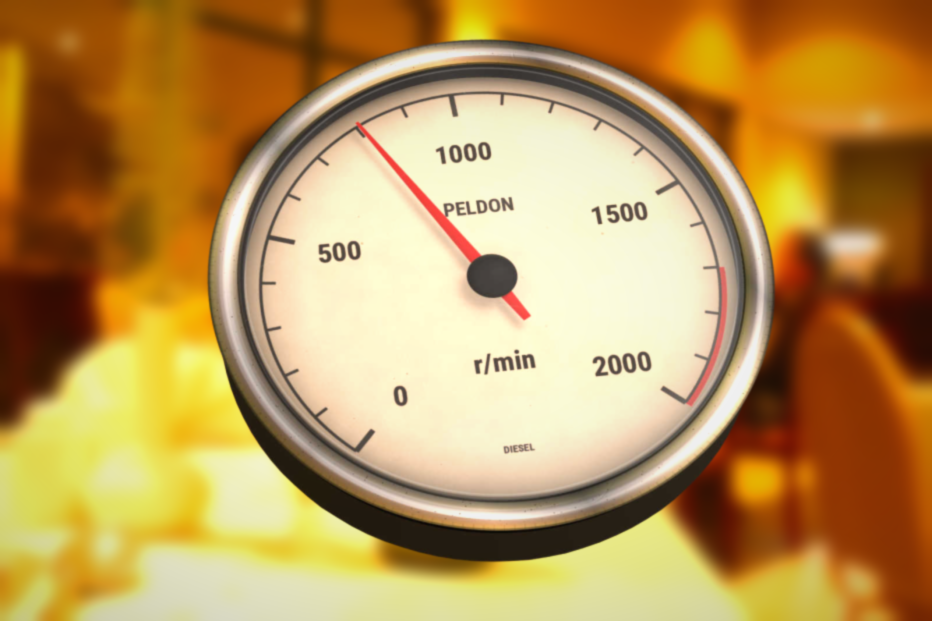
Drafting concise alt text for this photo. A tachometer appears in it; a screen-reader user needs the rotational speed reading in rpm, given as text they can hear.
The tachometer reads 800 rpm
